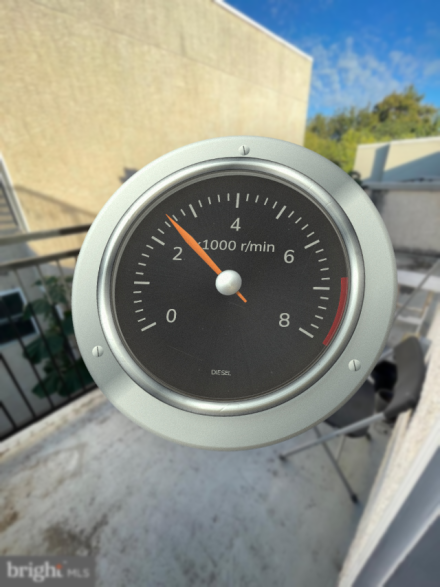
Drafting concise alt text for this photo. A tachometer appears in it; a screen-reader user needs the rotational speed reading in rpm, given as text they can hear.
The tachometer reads 2500 rpm
